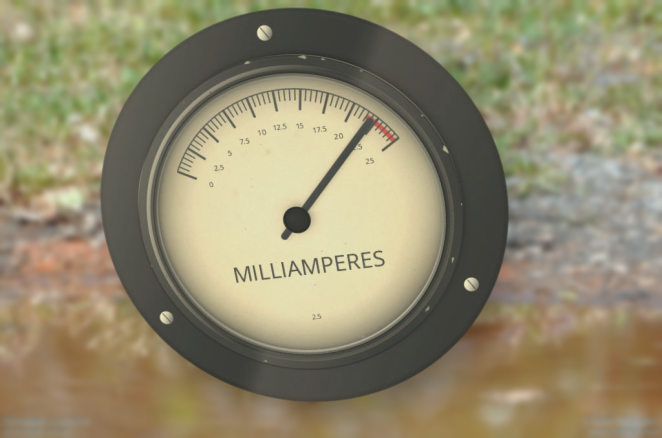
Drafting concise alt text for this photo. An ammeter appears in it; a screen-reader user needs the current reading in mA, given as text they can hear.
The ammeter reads 22 mA
